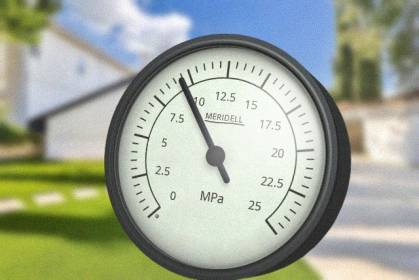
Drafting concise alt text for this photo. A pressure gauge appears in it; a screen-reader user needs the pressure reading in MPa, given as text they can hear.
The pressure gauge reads 9.5 MPa
